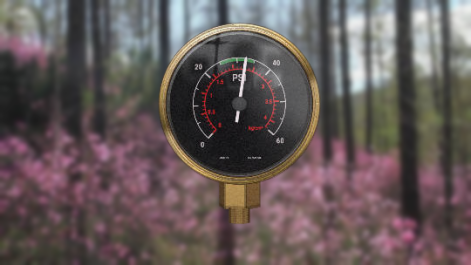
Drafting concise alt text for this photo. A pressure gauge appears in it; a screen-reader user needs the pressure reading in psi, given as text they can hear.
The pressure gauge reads 32.5 psi
